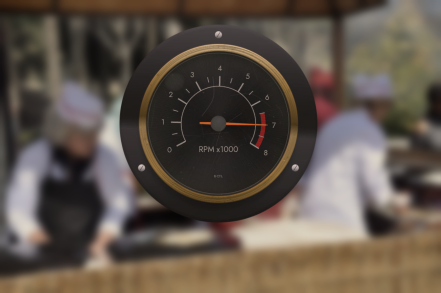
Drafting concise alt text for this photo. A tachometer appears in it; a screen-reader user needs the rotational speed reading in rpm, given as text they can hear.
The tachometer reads 7000 rpm
